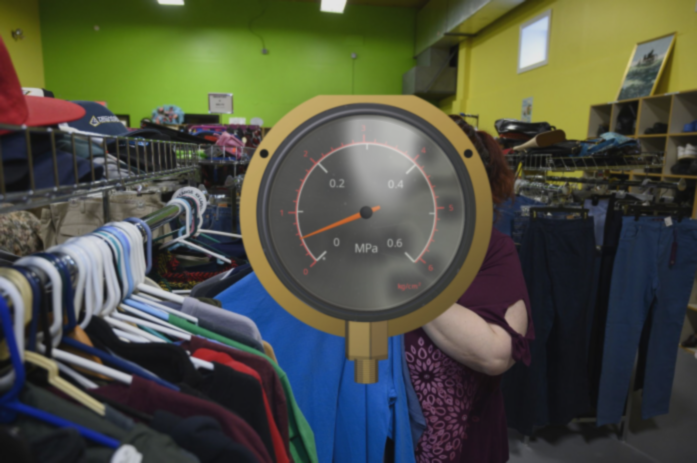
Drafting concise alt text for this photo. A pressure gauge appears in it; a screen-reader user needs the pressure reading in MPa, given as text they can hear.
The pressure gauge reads 0.05 MPa
